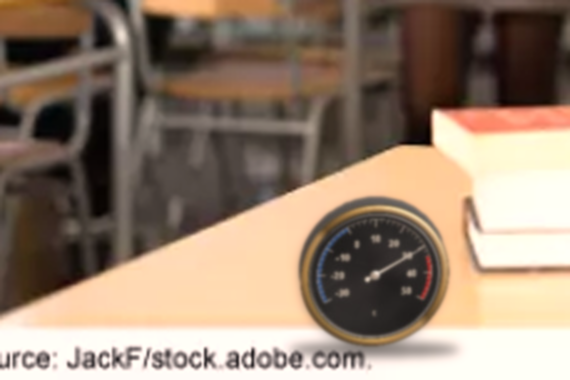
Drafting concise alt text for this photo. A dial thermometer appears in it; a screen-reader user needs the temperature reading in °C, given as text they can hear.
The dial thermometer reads 30 °C
